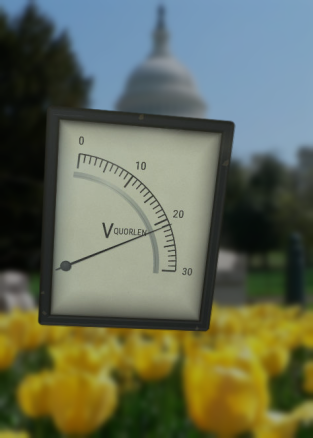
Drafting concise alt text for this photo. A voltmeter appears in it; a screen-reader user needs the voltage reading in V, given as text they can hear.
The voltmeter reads 21 V
